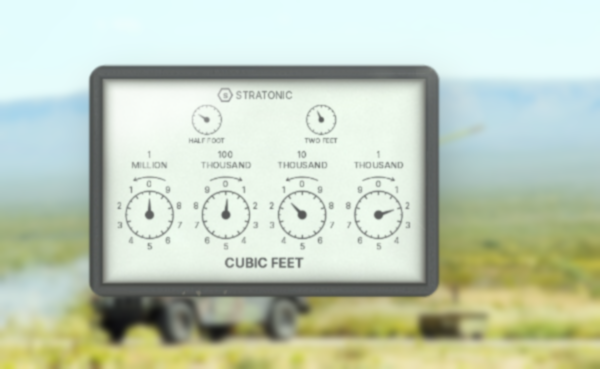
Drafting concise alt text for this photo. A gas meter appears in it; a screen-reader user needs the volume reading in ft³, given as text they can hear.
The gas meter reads 1200 ft³
